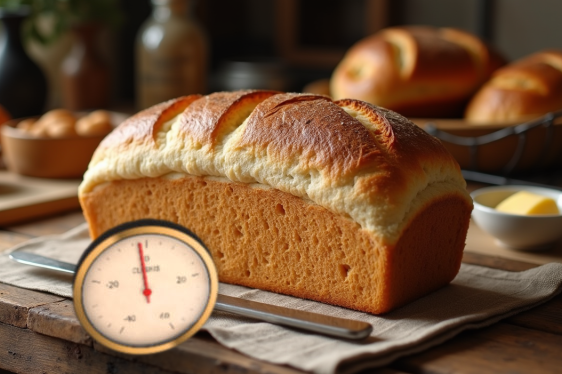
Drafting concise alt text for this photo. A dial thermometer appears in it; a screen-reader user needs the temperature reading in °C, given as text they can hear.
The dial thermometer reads -2 °C
